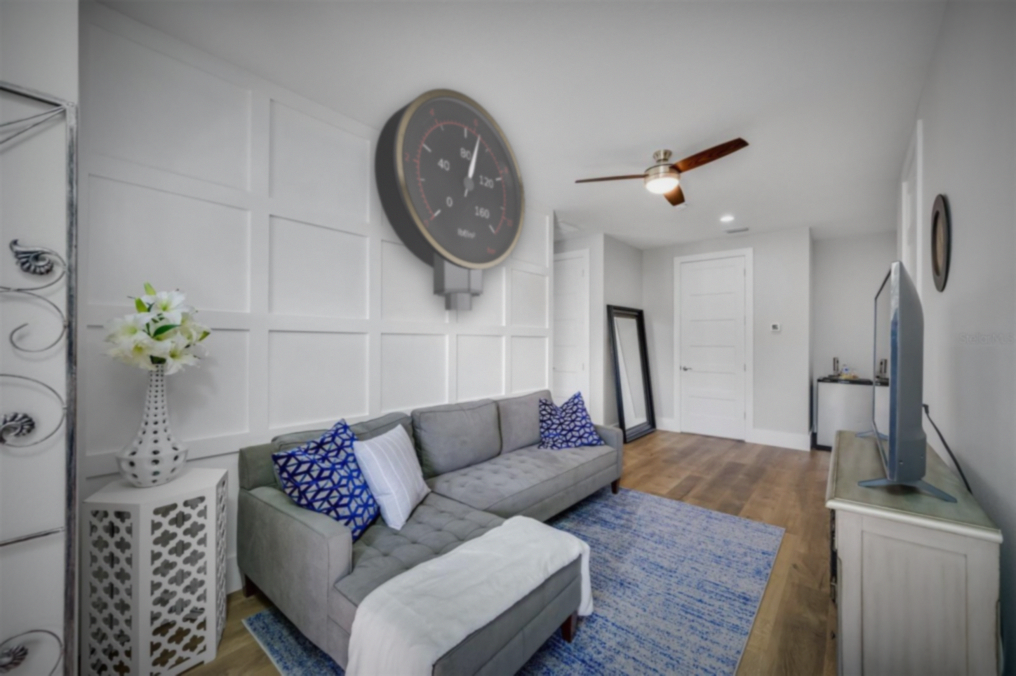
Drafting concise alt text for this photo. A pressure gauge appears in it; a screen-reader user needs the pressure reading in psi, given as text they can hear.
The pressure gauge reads 90 psi
